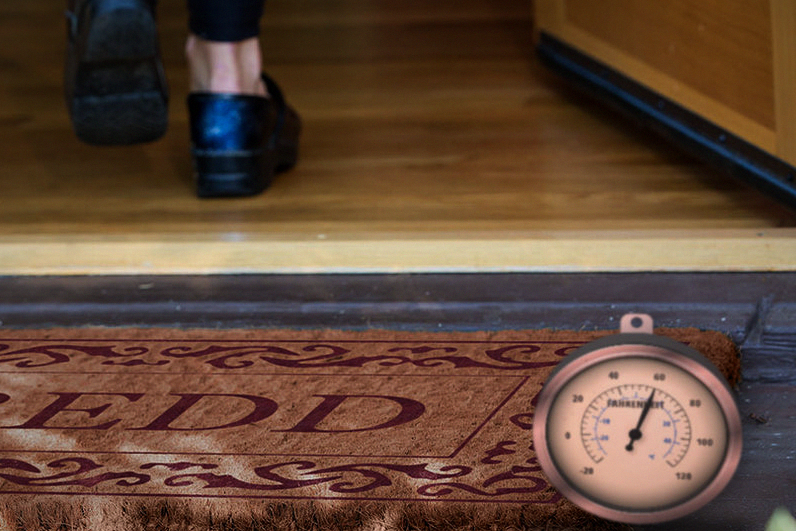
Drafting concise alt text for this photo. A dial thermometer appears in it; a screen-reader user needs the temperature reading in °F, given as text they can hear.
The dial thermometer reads 60 °F
